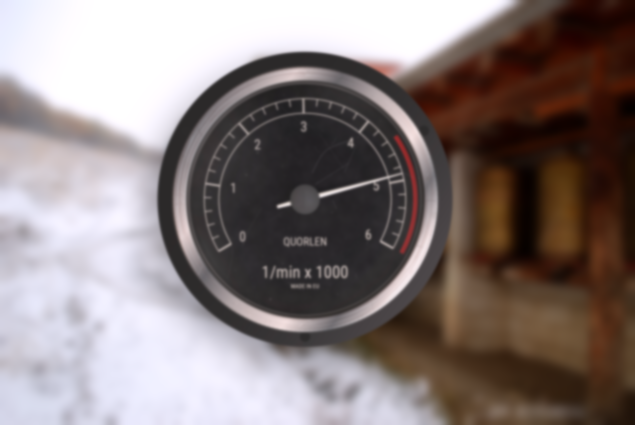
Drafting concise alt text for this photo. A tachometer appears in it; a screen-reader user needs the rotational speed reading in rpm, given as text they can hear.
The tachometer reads 4900 rpm
